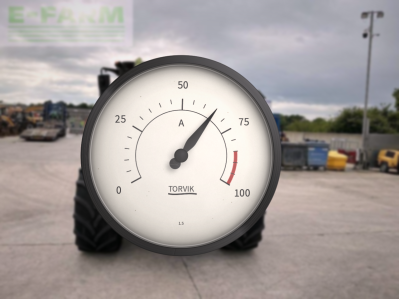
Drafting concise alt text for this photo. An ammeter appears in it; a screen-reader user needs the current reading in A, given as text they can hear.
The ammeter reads 65 A
